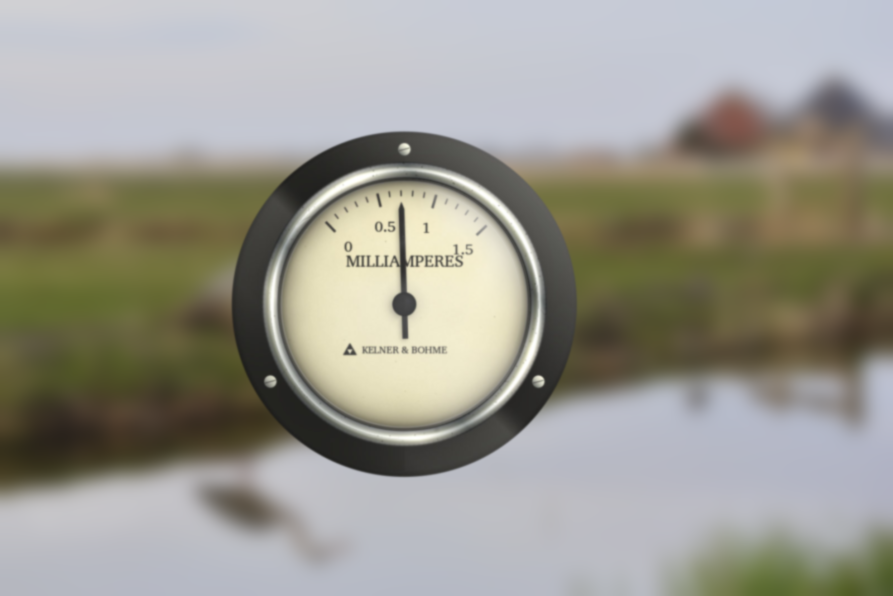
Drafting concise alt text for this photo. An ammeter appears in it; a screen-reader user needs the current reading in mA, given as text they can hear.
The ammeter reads 0.7 mA
